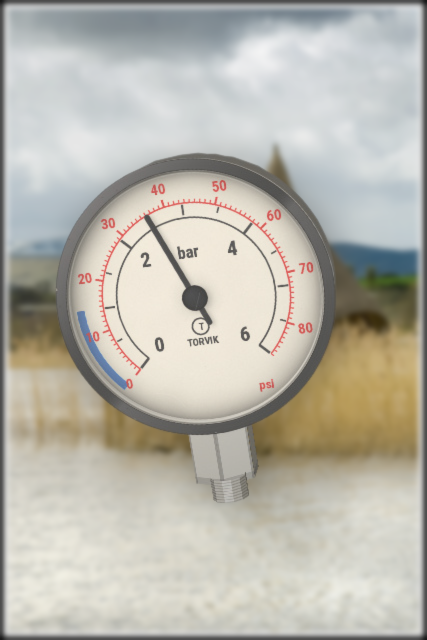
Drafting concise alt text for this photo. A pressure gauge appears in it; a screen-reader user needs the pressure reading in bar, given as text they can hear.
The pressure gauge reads 2.5 bar
